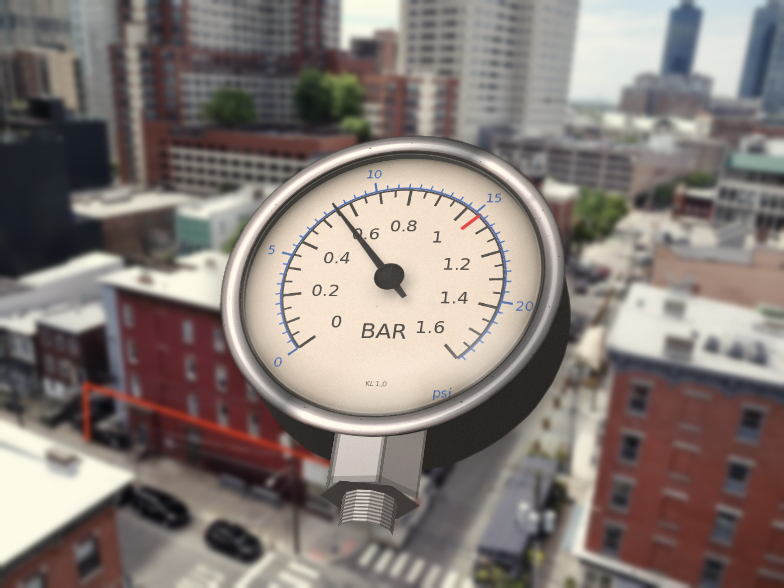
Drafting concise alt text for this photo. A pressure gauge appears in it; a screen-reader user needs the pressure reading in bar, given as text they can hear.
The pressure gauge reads 0.55 bar
